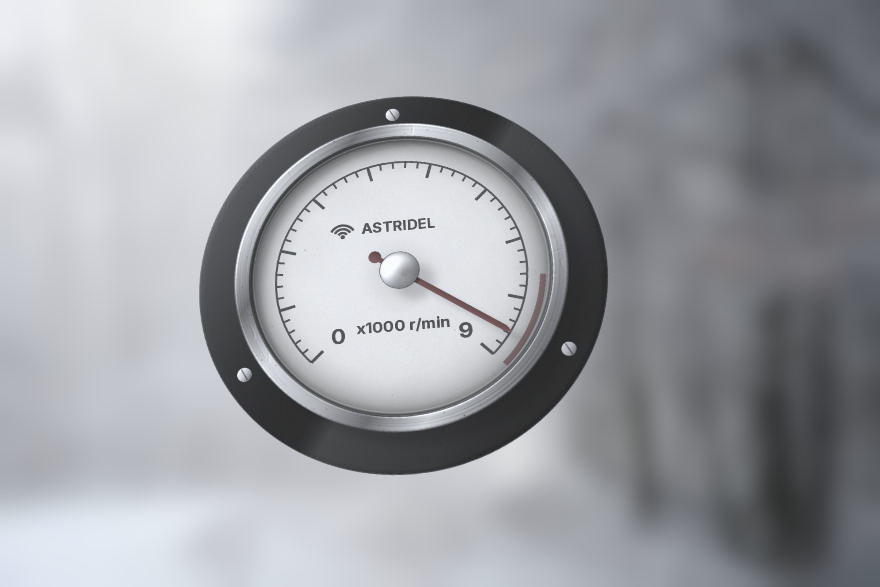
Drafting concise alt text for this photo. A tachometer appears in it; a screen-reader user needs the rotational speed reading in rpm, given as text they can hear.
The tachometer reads 8600 rpm
